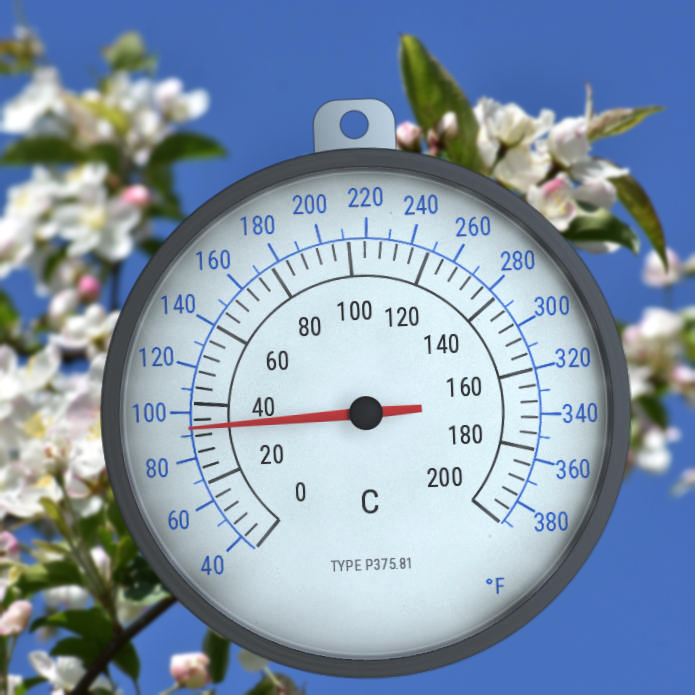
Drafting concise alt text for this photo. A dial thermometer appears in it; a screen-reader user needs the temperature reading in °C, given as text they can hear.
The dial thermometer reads 34 °C
